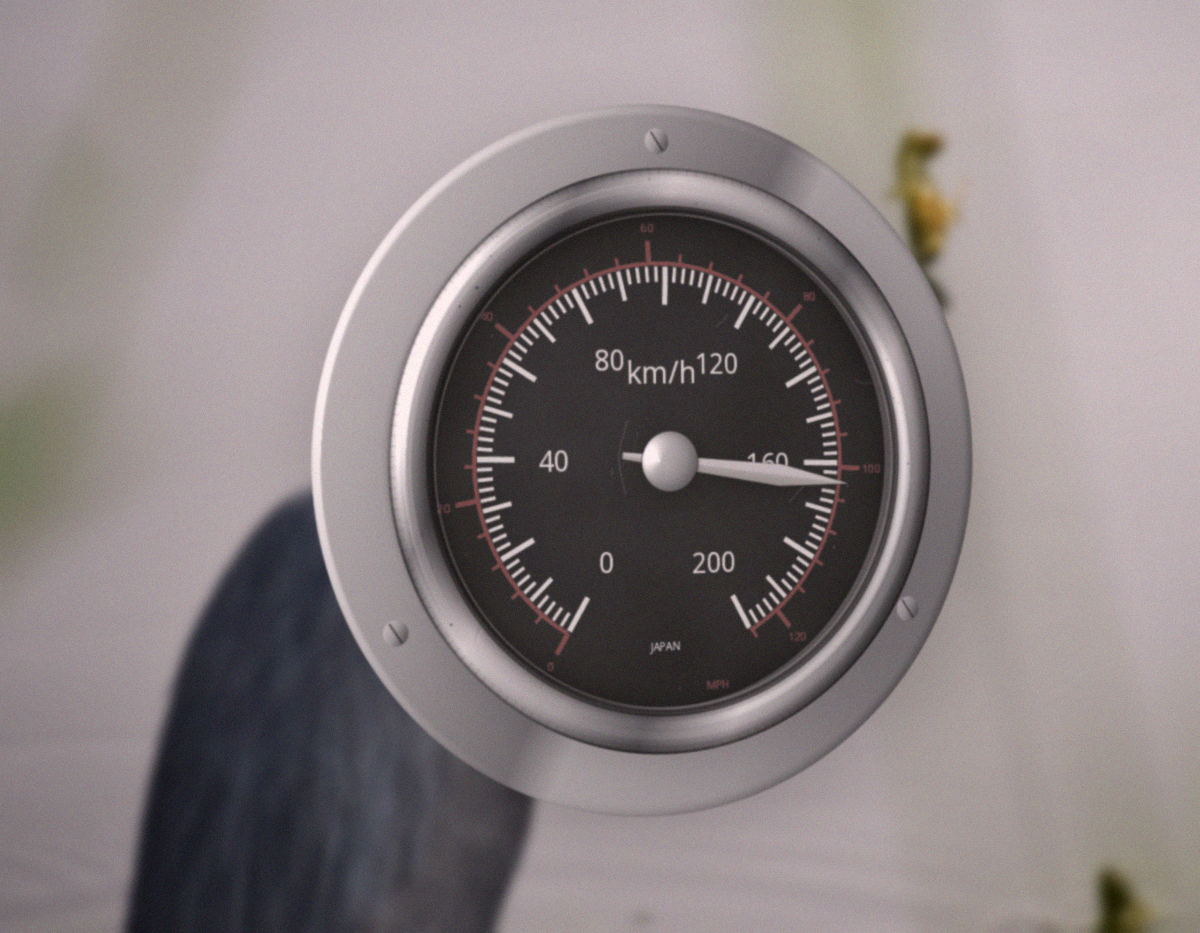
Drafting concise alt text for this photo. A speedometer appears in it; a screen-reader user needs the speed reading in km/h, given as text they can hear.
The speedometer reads 164 km/h
